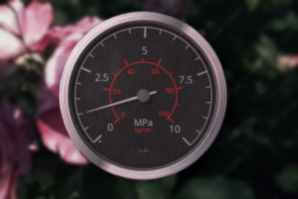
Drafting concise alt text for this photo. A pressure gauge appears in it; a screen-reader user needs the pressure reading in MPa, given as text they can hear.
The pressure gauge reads 1 MPa
